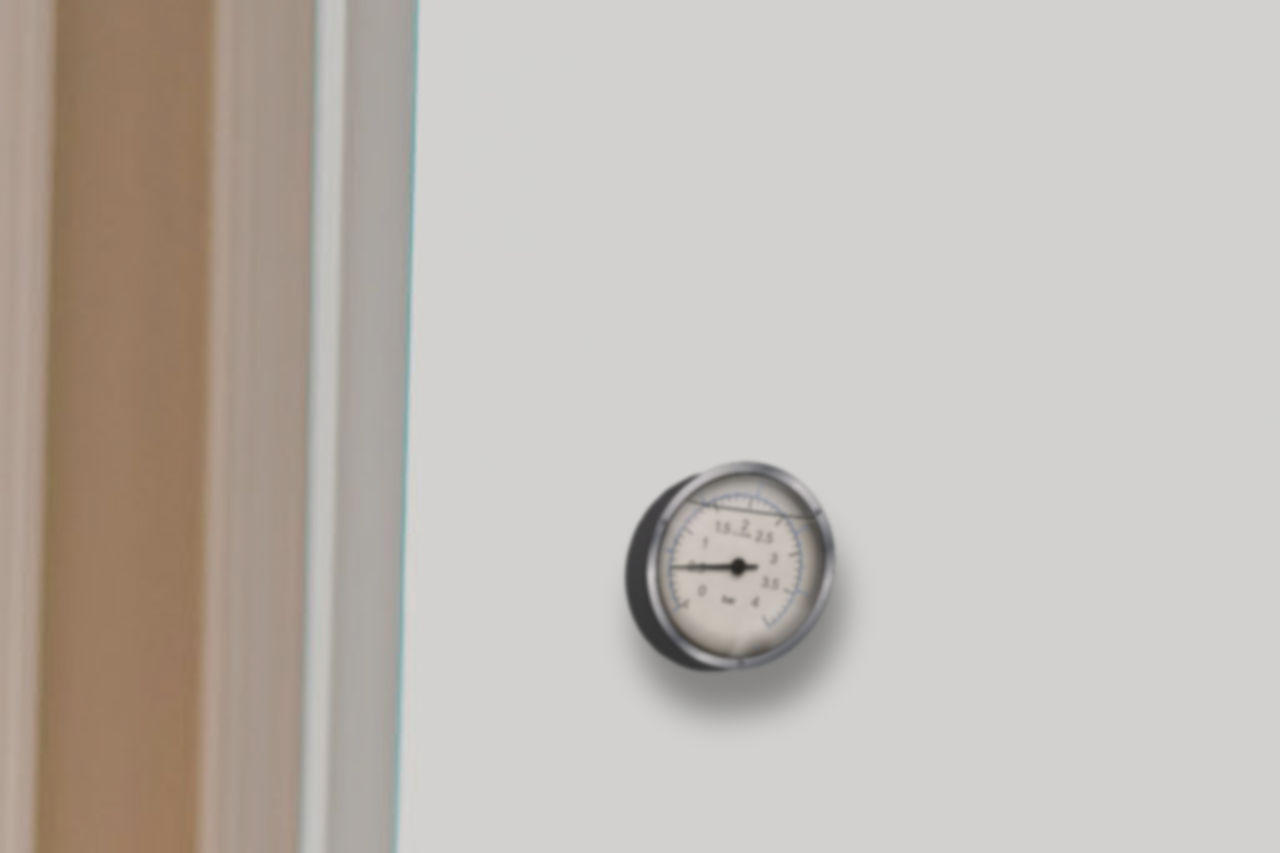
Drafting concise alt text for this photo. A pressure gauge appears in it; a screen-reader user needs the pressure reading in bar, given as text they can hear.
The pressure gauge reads 0.5 bar
